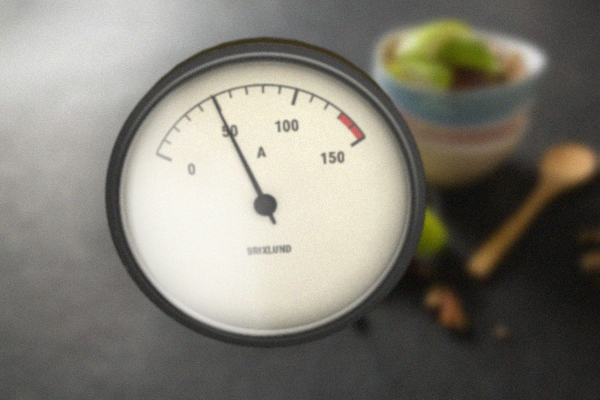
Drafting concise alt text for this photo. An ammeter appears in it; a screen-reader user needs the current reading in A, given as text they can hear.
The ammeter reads 50 A
